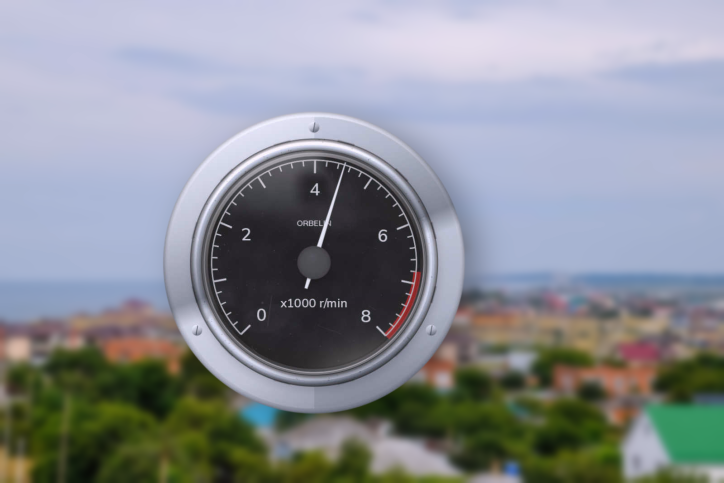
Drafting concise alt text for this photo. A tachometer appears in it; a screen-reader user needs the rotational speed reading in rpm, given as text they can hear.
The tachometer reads 4500 rpm
